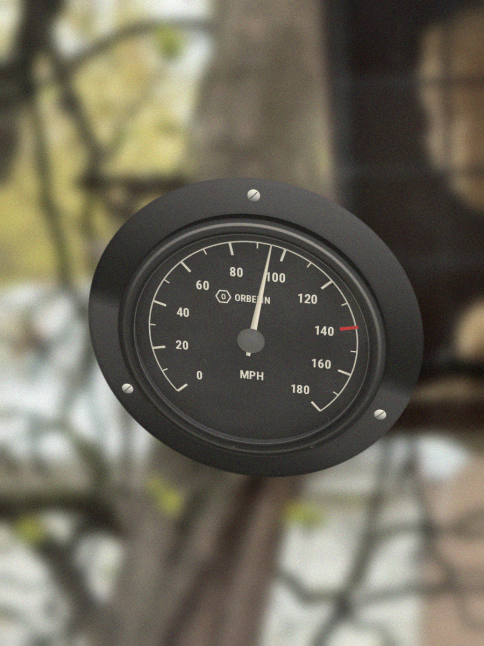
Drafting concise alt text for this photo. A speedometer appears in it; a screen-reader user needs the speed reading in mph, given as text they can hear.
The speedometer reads 95 mph
